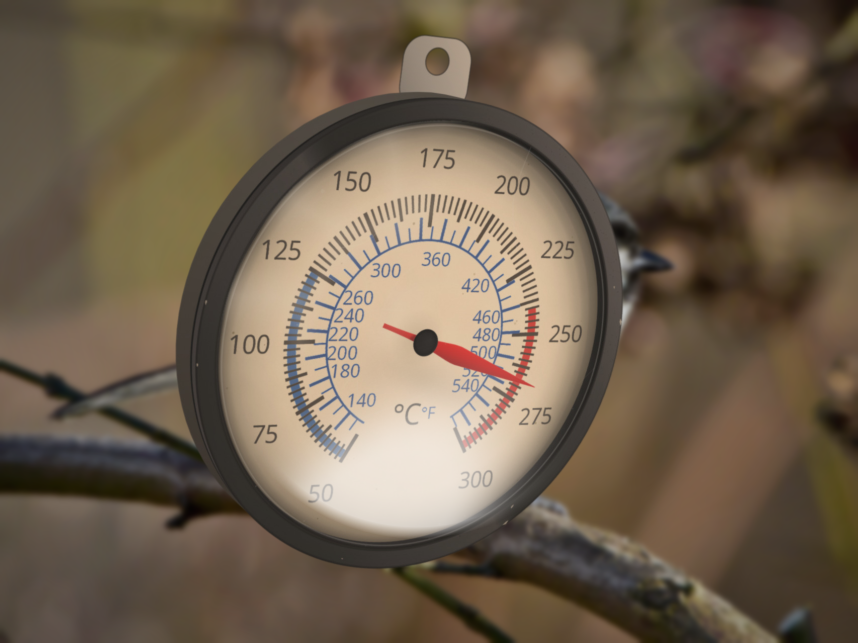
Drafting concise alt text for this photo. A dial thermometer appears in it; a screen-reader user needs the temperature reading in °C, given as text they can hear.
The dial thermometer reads 267.5 °C
